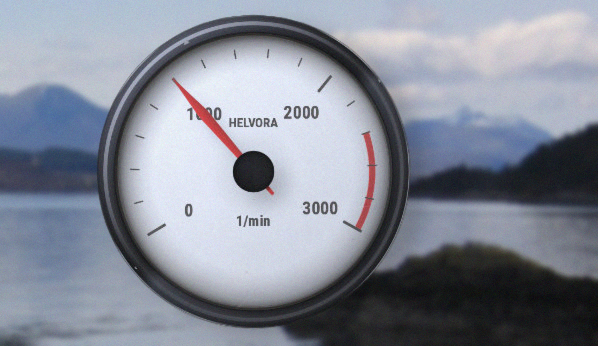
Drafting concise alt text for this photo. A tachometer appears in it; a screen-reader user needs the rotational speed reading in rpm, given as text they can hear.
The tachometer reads 1000 rpm
